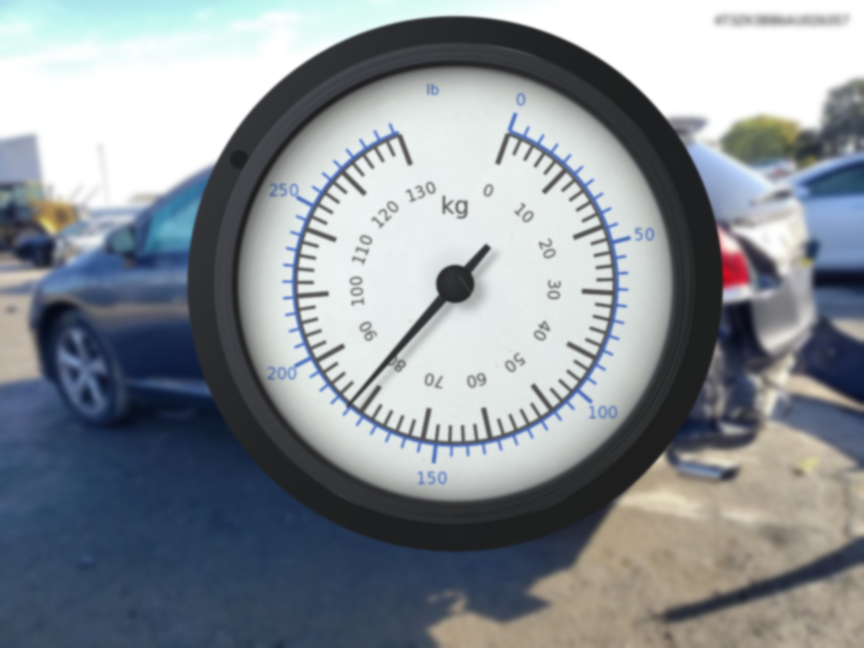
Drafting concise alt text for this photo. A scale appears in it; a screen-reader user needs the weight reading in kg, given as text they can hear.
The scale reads 82 kg
